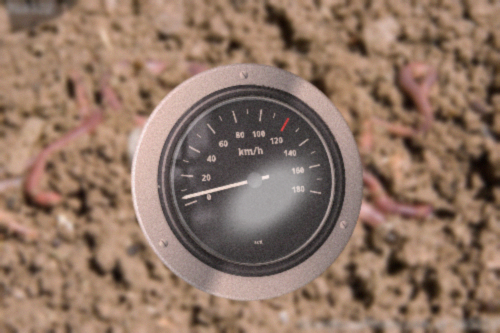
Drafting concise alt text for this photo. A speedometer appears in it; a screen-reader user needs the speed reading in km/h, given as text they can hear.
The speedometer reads 5 km/h
